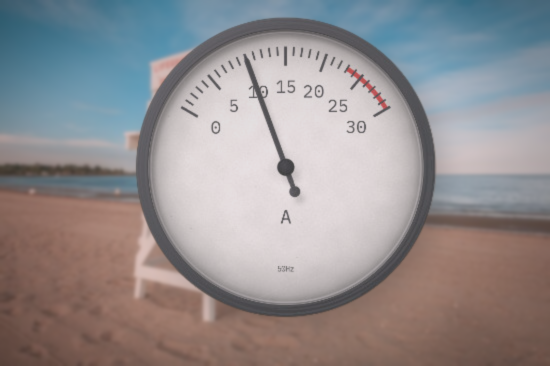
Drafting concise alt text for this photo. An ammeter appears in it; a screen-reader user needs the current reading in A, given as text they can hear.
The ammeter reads 10 A
